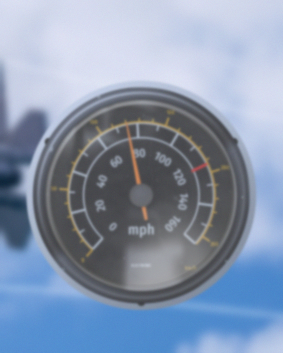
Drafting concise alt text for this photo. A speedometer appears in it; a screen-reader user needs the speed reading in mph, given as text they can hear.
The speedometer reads 75 mph
